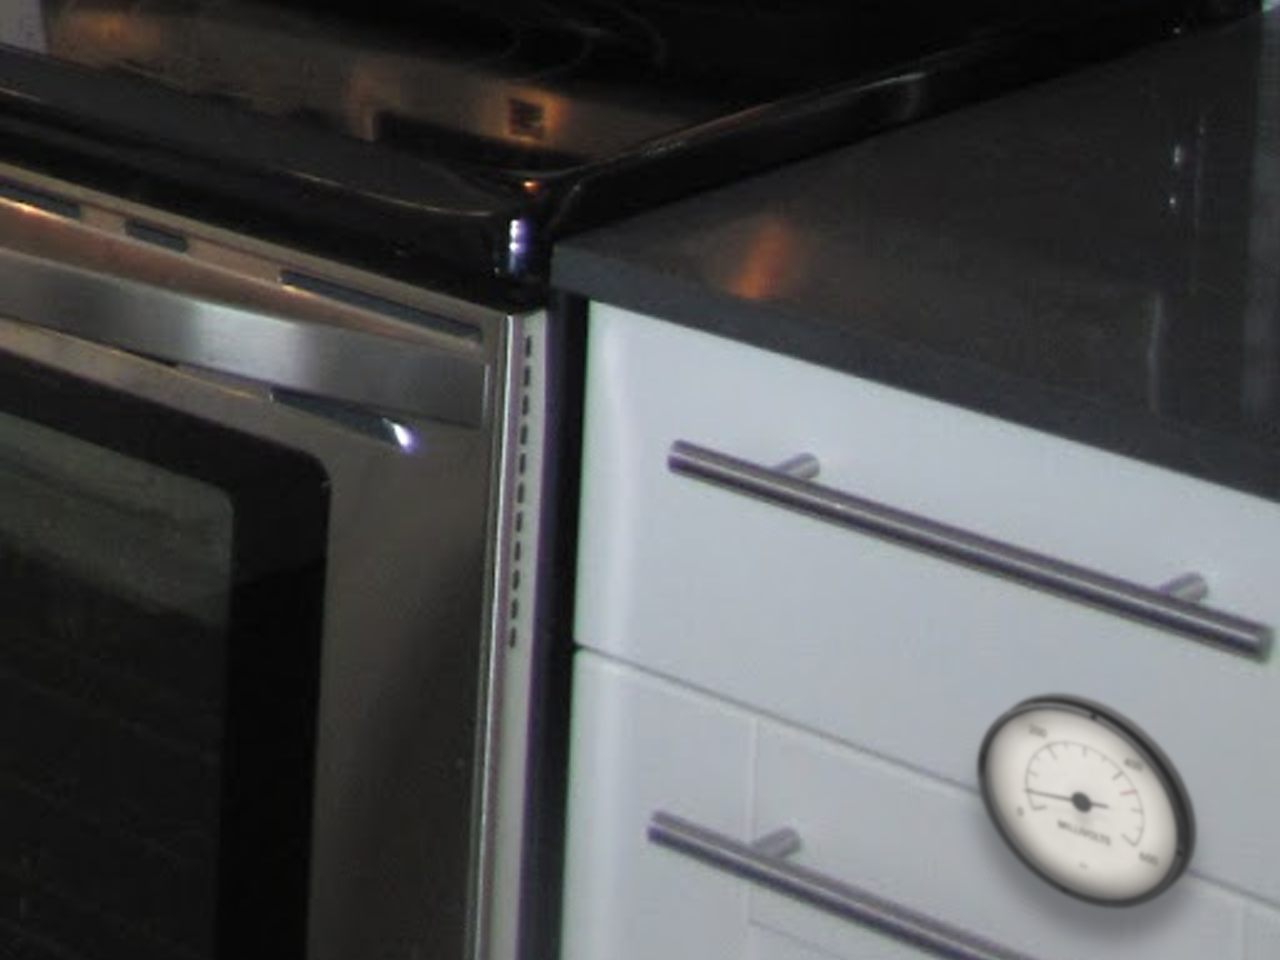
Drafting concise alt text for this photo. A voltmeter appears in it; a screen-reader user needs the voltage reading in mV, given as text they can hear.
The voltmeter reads 50 mV
